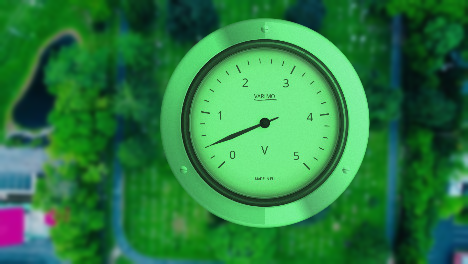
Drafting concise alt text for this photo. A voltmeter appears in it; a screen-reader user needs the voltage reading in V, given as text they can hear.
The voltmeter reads 0.4 V
